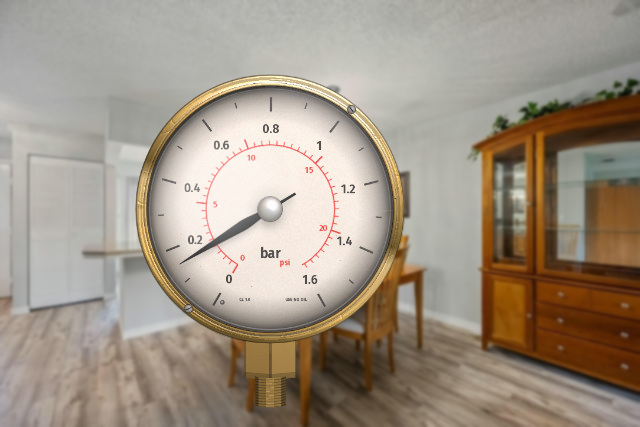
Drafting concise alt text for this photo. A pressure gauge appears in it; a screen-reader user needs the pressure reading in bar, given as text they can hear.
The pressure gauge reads 0.15 bar
